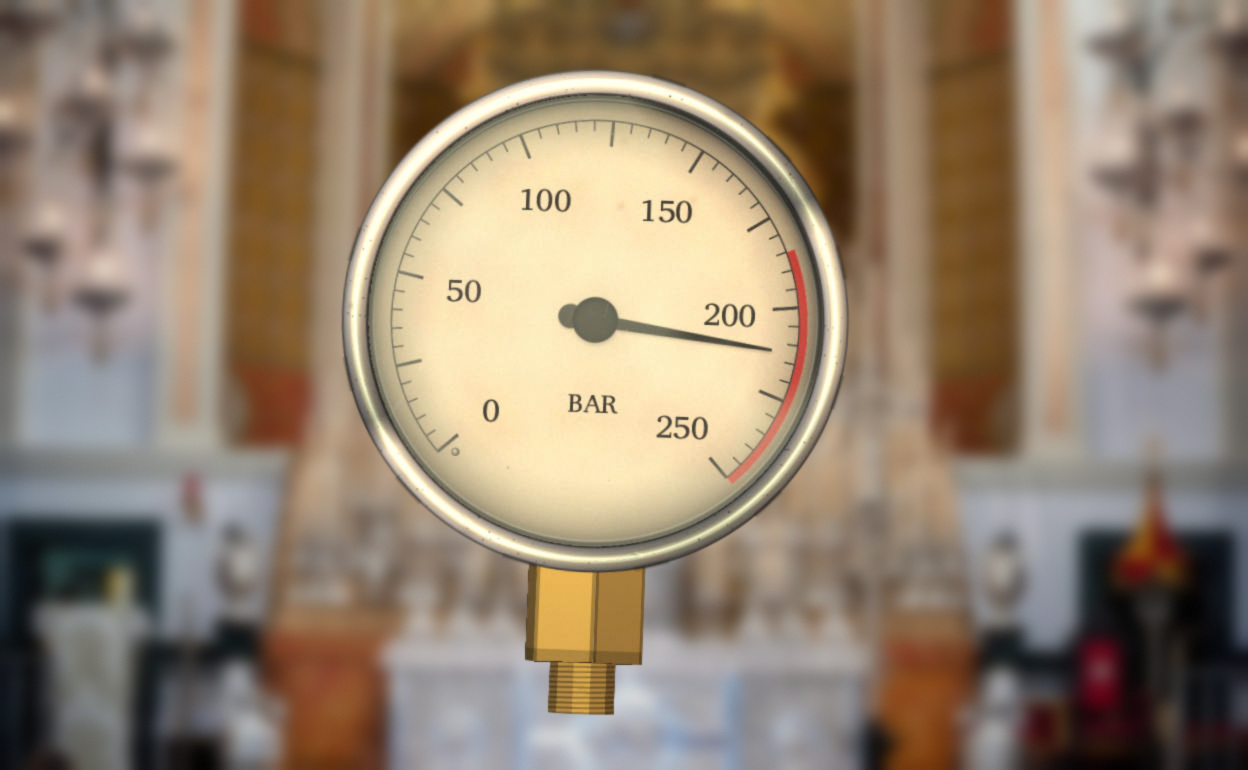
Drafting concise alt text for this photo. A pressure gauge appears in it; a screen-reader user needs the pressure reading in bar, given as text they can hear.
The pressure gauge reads 212.5 bar
